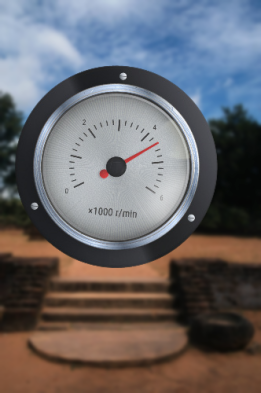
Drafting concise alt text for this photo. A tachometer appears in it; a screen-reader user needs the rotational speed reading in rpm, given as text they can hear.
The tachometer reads 4400 rpm
